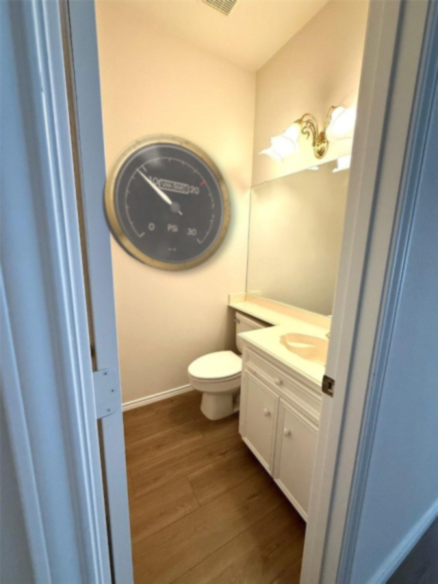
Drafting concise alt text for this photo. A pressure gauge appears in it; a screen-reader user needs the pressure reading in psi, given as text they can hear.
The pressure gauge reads 9 psi
